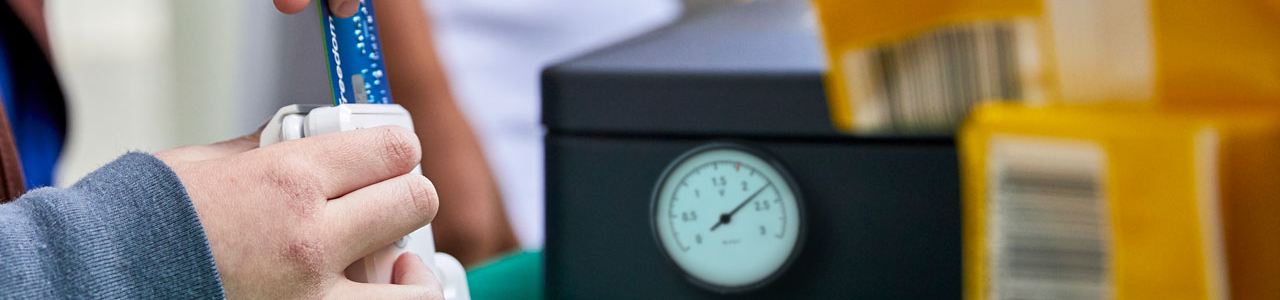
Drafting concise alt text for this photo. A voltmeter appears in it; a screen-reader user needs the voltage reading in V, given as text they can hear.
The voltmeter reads 2.25 V
